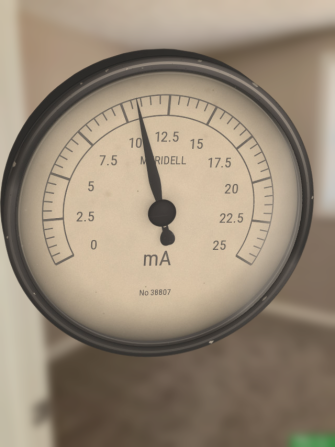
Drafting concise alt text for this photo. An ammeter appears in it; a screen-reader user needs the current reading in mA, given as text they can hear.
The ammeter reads 10.75 mA
